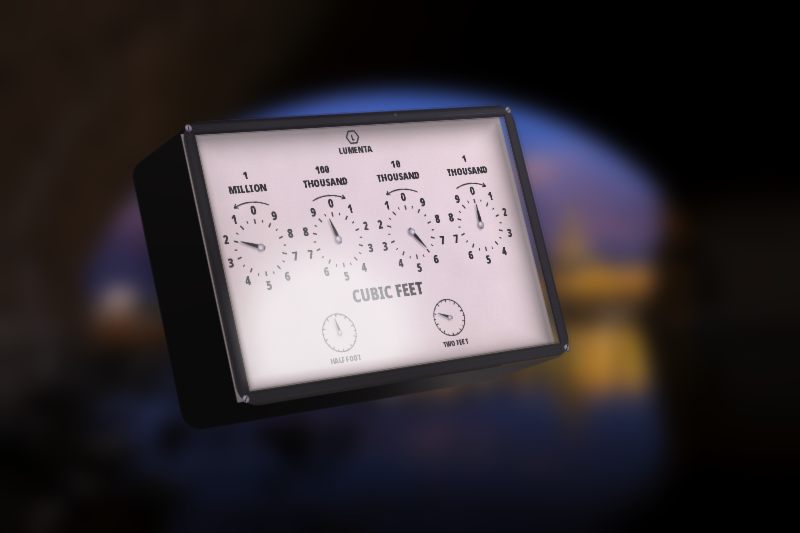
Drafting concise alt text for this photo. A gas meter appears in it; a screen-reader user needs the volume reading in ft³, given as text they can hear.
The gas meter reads 196000 ft³
